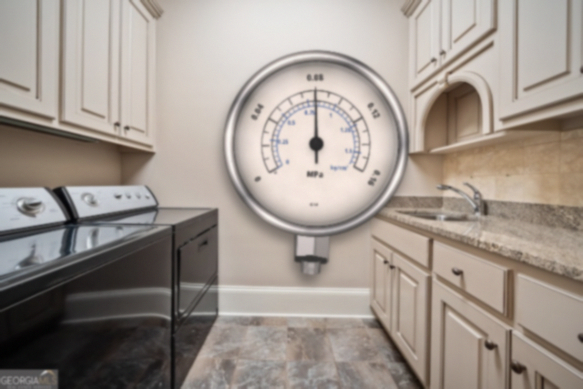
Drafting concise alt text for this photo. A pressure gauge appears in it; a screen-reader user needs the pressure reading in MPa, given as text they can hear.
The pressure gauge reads 0.08 MPa
